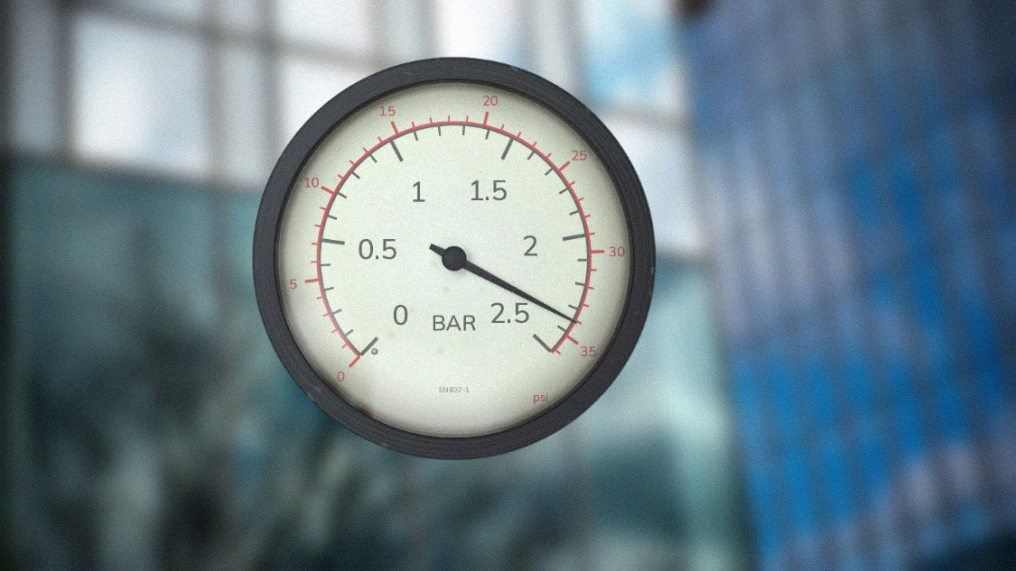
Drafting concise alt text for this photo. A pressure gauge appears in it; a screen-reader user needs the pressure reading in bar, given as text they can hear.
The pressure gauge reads 2.35 bar
